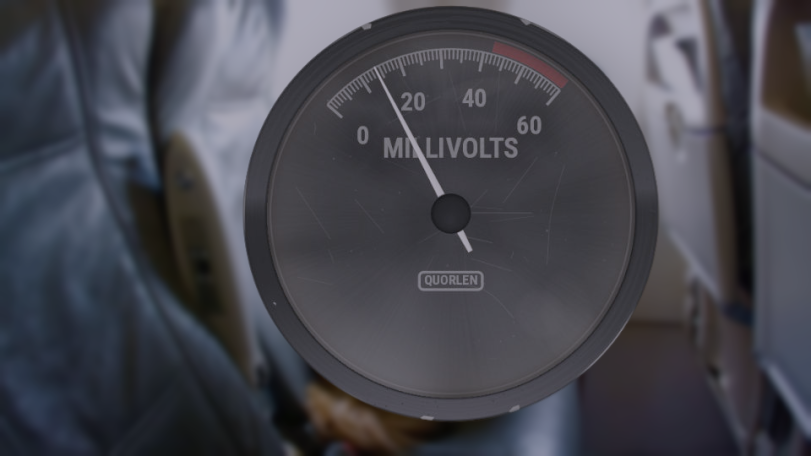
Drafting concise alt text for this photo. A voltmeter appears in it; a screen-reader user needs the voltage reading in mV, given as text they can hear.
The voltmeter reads 14 mV
